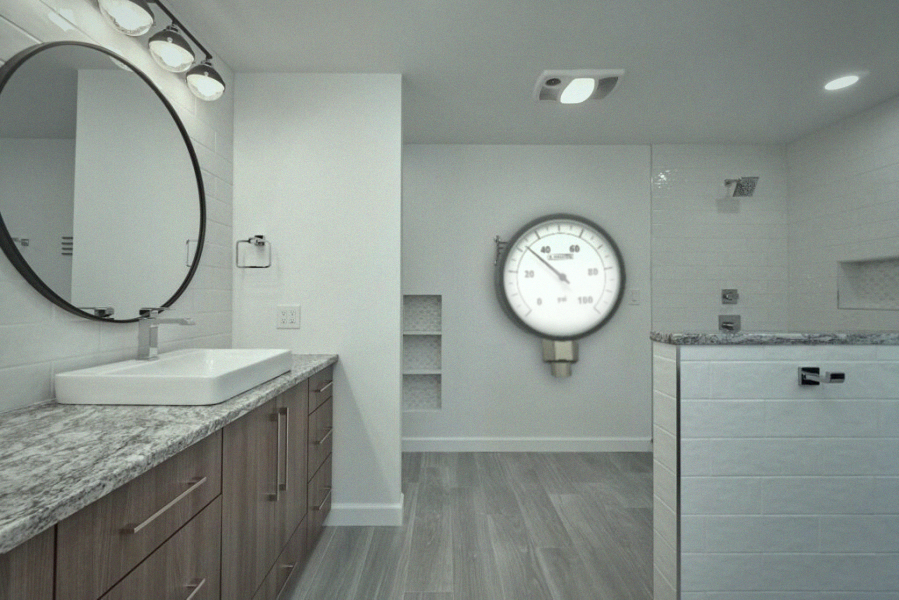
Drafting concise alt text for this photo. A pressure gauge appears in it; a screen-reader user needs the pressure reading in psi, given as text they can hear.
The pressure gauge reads 32.5 psi
